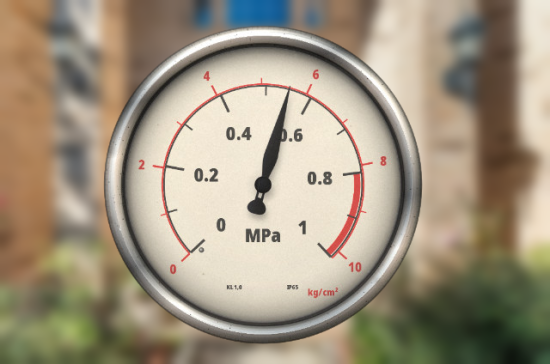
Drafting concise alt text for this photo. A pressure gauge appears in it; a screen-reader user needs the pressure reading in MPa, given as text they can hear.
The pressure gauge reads 0.55 MPa
